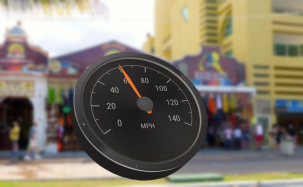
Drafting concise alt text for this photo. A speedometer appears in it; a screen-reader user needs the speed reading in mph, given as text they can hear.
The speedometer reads 60 mph
